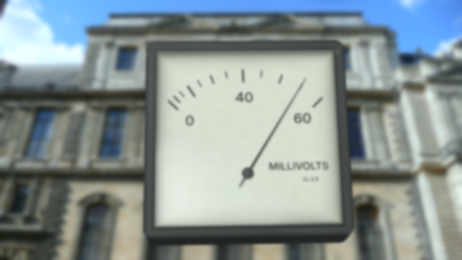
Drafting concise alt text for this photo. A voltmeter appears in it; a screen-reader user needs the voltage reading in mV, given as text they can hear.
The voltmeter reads 55 mV
